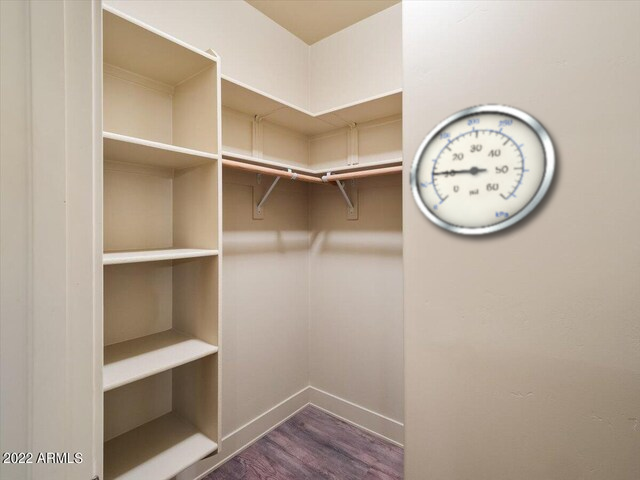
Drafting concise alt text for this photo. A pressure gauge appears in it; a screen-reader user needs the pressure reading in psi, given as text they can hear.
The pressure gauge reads 10 psi
